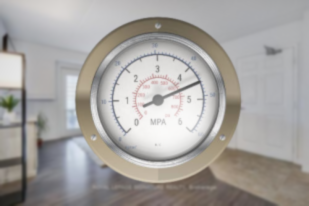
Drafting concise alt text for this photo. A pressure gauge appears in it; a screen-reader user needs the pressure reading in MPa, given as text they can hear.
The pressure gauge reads 4.5 MPa
